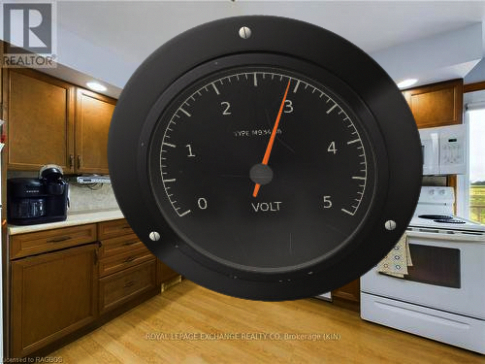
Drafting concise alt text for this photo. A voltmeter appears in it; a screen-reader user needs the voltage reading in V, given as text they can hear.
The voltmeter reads 2.9 V
